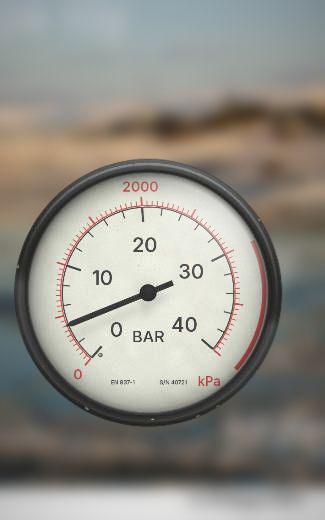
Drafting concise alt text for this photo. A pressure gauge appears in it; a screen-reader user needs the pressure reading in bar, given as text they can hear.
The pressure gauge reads 4 bar
